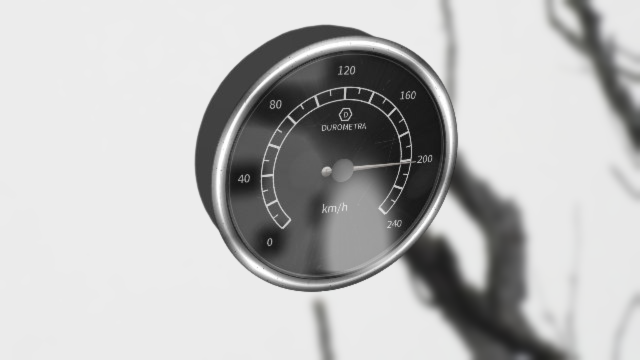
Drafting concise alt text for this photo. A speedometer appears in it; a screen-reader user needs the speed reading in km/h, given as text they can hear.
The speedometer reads 200 km/h
